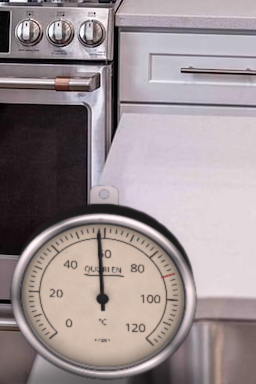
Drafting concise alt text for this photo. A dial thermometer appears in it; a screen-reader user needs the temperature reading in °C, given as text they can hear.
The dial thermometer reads 58 °C
